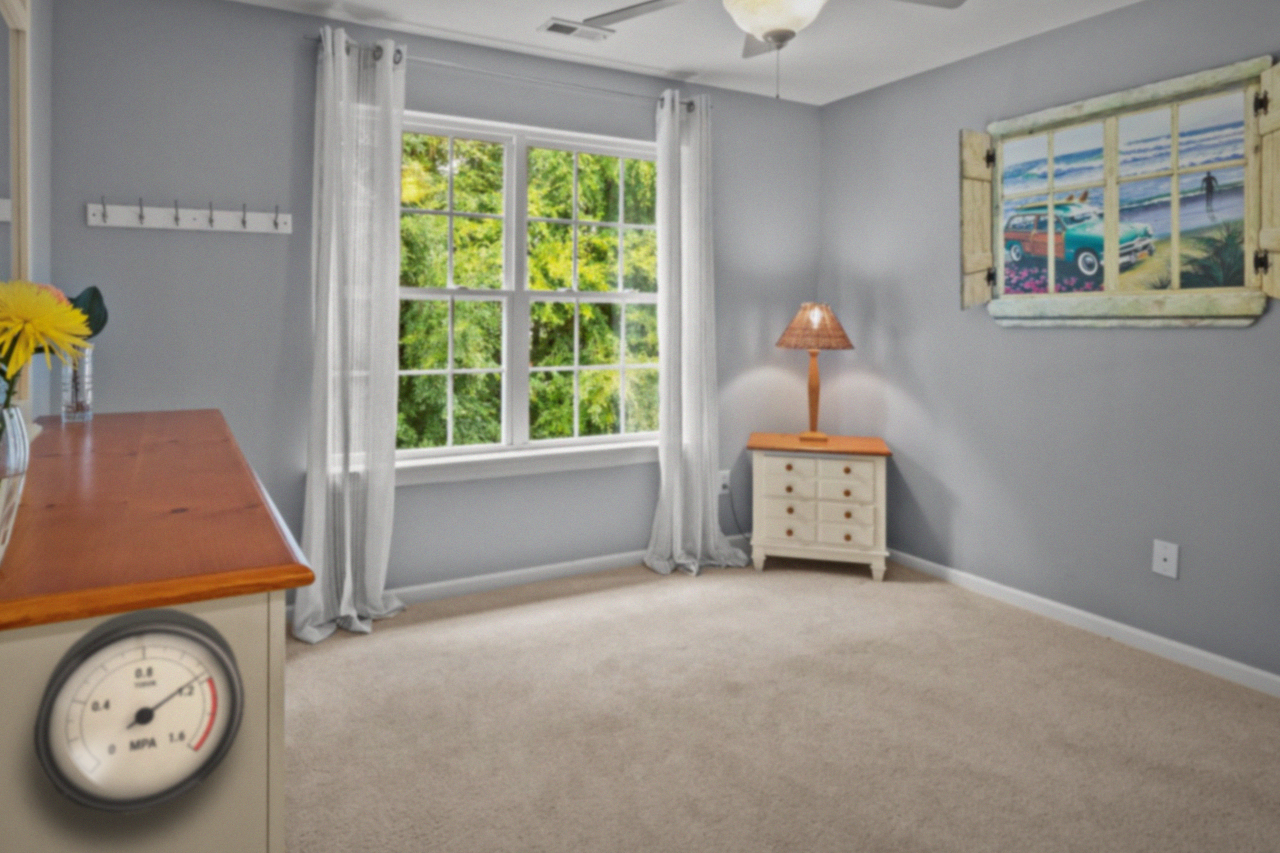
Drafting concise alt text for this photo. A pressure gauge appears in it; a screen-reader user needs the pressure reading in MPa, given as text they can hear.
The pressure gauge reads 1.15 MPa
